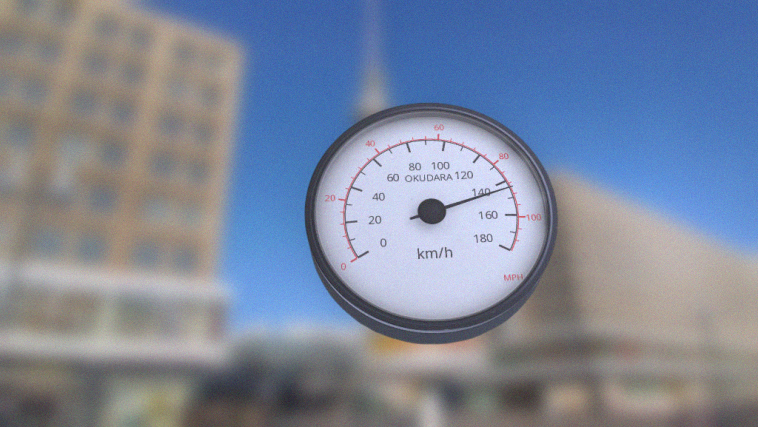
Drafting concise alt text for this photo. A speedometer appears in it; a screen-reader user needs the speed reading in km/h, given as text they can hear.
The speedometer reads 145 km/h
